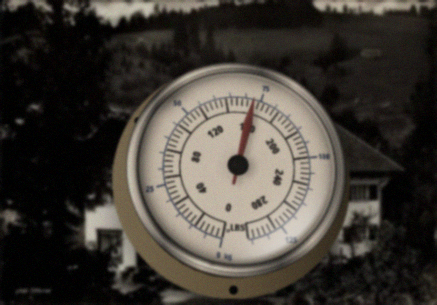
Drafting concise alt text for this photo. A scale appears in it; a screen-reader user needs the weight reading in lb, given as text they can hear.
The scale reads 160 lb
